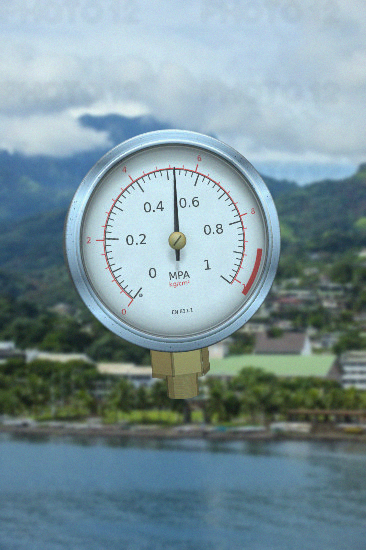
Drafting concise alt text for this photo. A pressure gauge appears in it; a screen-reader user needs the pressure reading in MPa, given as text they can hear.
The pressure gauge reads 0.52 MPa
